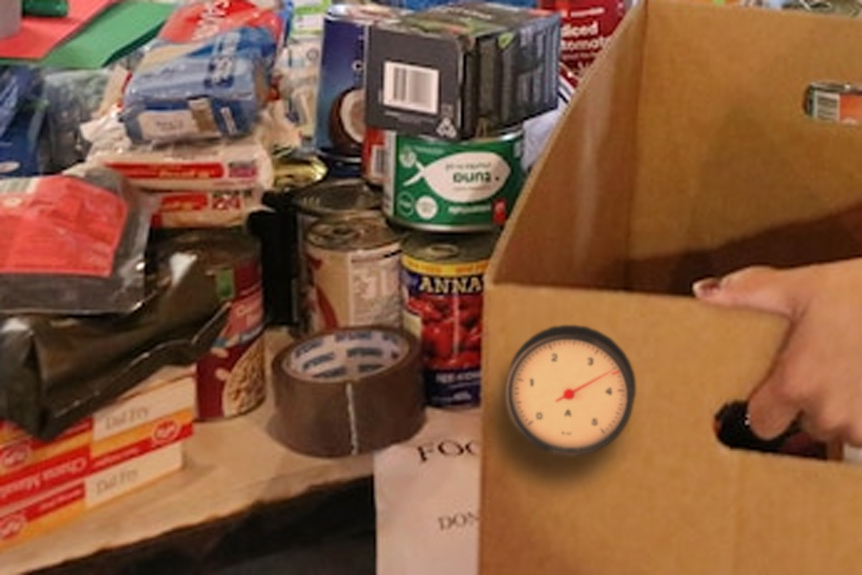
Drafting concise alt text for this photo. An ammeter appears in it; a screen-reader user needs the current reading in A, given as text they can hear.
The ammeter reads 3.5 A
